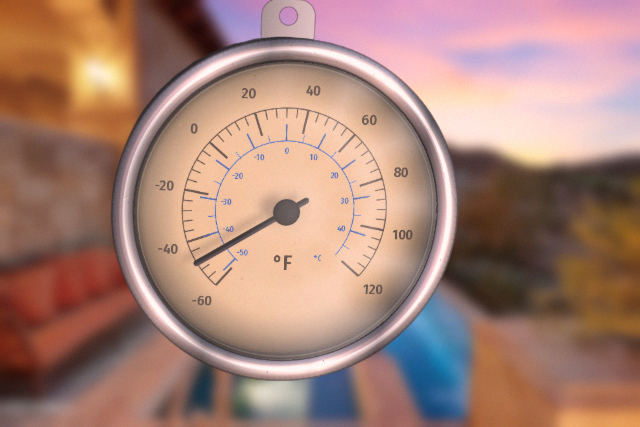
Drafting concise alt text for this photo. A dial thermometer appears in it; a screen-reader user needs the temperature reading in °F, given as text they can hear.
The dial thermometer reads -48 °F
